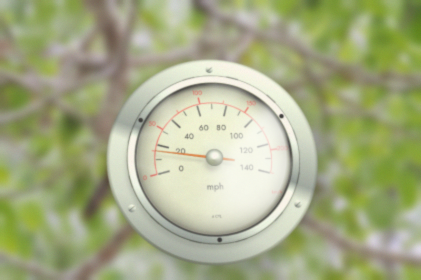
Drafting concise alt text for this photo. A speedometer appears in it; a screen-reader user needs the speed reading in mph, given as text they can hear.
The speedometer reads 15 mph
